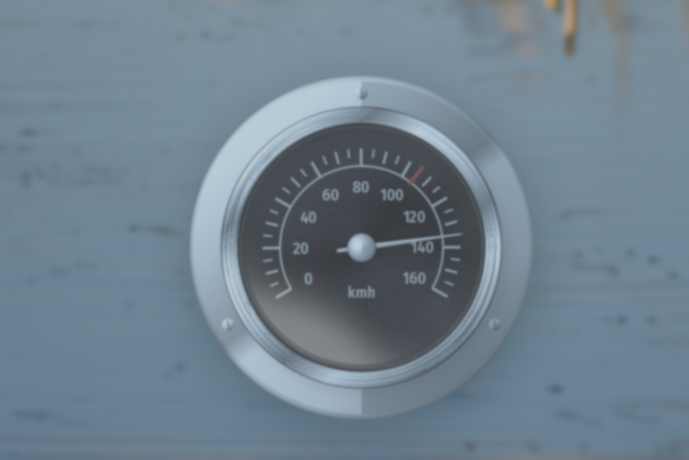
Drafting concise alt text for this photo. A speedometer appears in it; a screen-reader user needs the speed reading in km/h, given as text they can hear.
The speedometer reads 135 km/h
